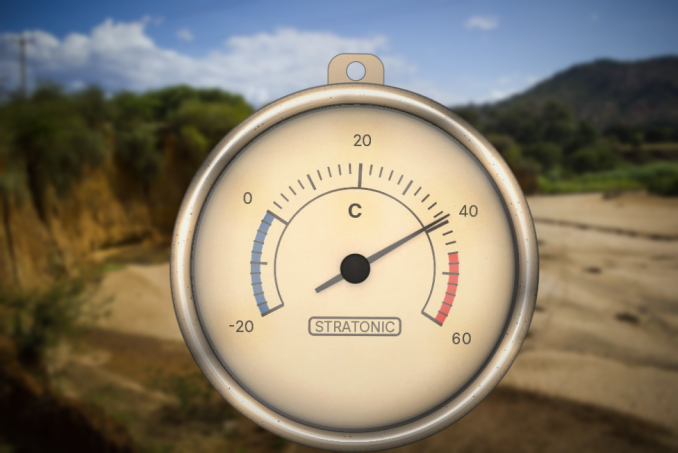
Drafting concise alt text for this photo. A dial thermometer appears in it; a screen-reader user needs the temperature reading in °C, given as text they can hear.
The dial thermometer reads 39 °C
